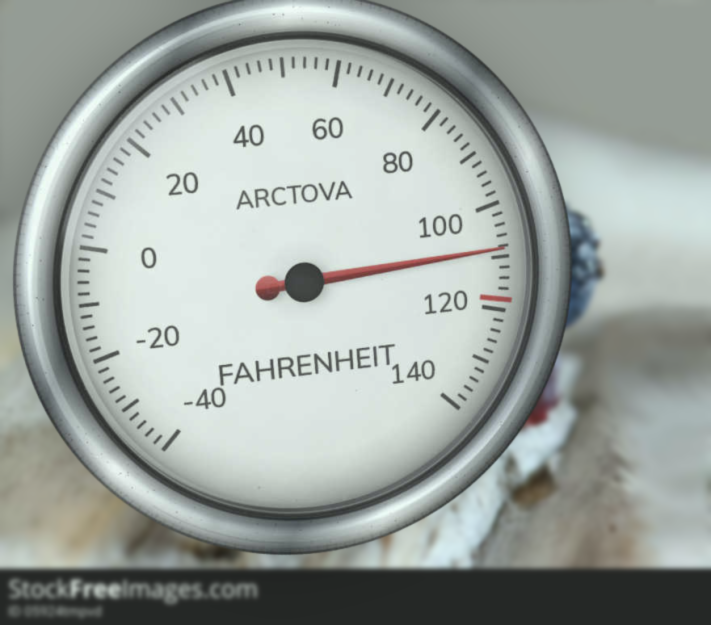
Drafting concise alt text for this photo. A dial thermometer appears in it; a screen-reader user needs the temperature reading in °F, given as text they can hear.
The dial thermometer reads 108 °F
